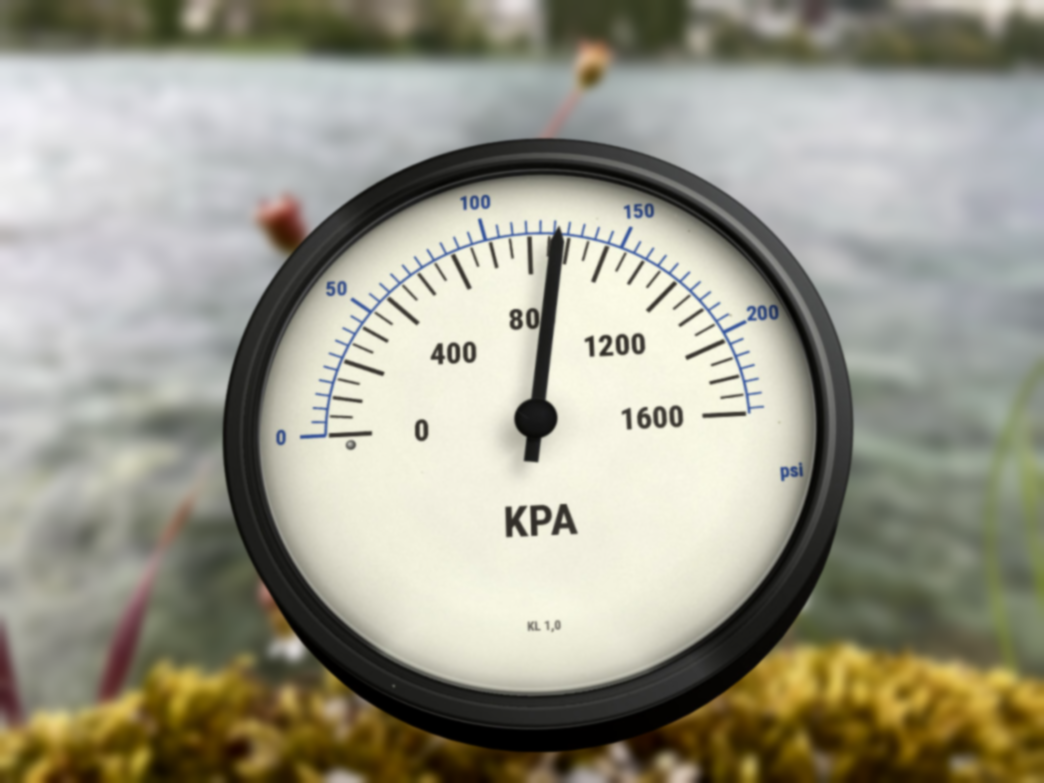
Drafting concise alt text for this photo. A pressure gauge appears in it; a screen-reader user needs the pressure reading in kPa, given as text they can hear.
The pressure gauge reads 875 kPa
